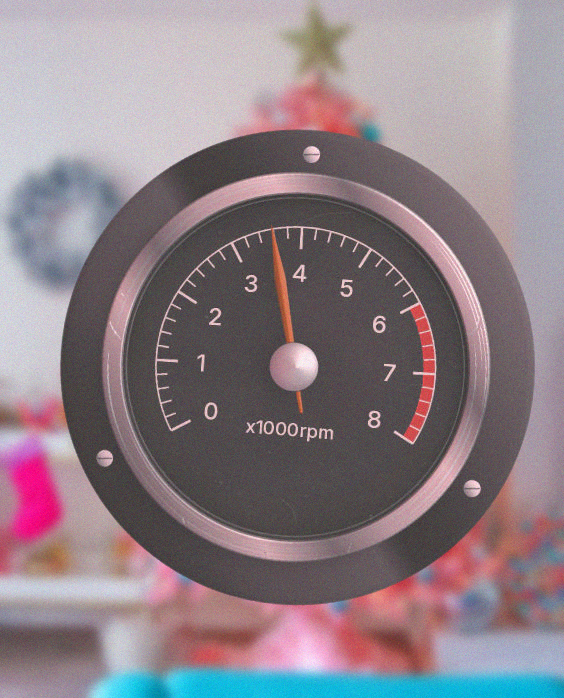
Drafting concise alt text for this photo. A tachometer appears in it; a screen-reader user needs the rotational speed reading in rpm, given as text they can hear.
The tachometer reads 3600 rpm
